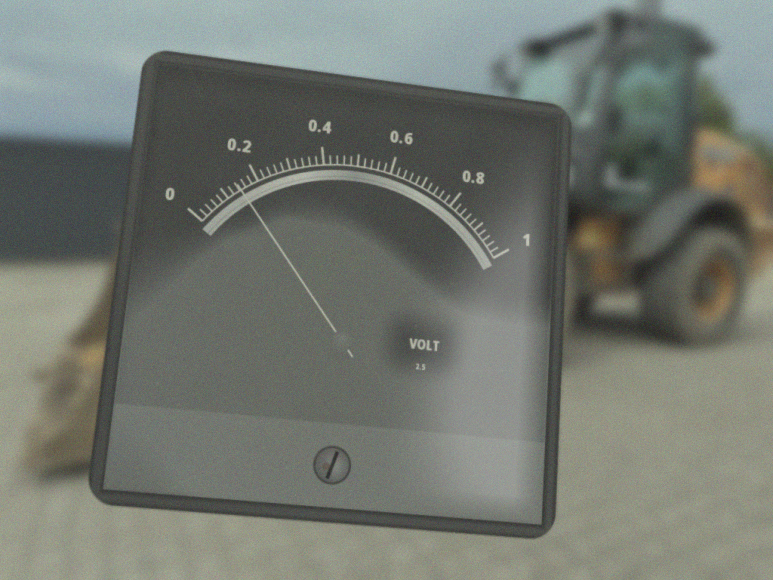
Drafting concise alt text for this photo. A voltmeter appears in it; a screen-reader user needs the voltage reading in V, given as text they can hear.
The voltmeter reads 0.14 V
